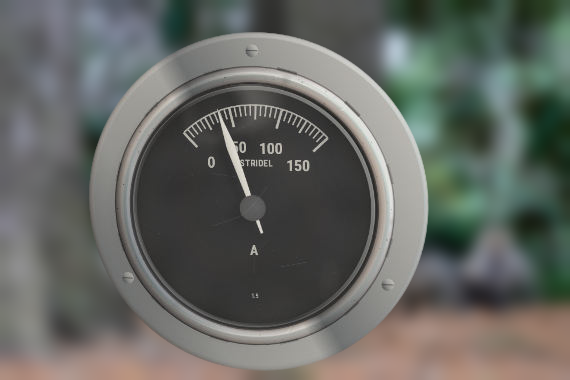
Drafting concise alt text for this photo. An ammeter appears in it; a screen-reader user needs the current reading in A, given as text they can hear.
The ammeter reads 40 A
